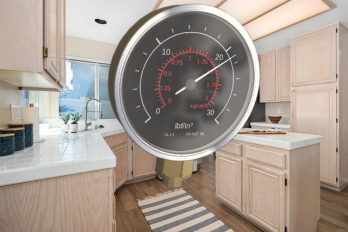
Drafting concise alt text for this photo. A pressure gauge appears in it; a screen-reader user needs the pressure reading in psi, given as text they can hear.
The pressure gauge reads 21 psi
